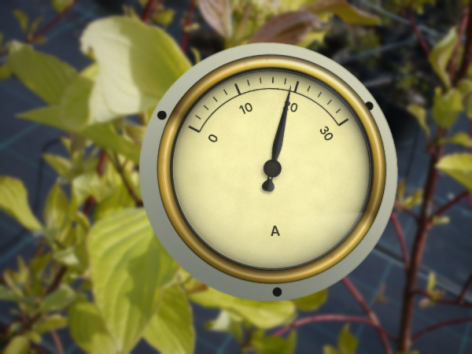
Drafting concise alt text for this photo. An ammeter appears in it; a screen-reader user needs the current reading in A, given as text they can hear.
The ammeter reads 19 A
